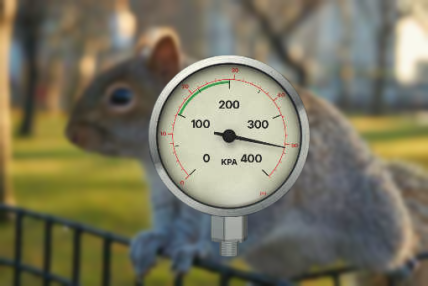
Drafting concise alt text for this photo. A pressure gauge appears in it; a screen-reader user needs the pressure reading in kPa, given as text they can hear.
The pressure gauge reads 350 kPa
